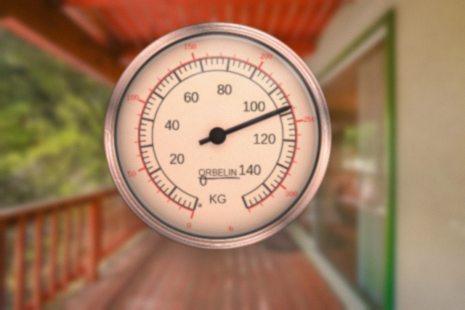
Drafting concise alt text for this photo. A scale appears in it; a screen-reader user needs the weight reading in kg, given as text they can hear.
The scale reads 108 kg
